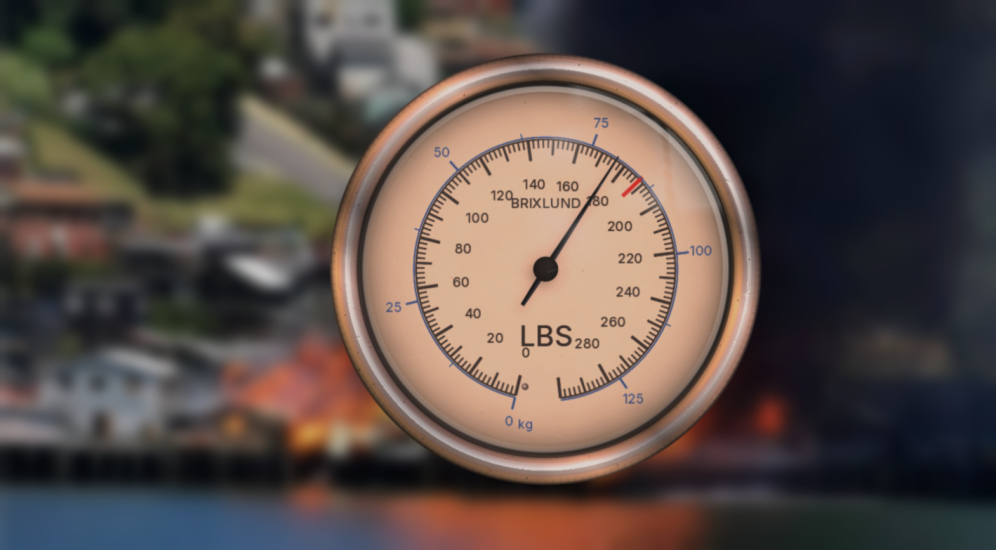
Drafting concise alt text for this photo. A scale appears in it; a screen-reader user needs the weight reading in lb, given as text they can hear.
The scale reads 176 lb
